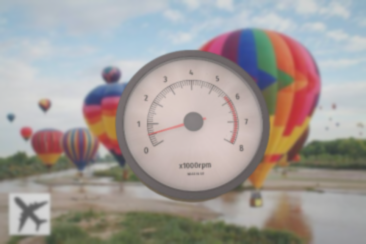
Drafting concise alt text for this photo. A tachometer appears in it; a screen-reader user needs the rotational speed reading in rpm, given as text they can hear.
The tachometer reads 500 rpm
